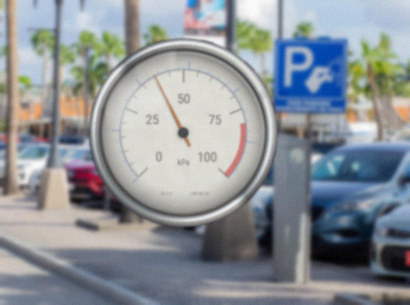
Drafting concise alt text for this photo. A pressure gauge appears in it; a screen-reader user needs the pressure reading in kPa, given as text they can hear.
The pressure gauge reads 40 kPa
